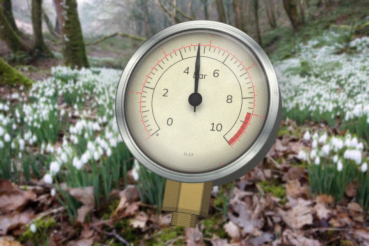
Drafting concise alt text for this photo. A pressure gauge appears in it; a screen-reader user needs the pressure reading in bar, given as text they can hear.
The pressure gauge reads 4.8 bar
